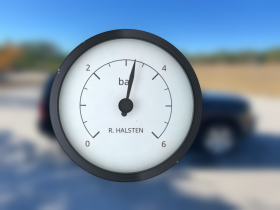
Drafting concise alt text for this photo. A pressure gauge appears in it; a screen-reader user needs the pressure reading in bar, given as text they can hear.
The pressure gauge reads 3.25 bar
